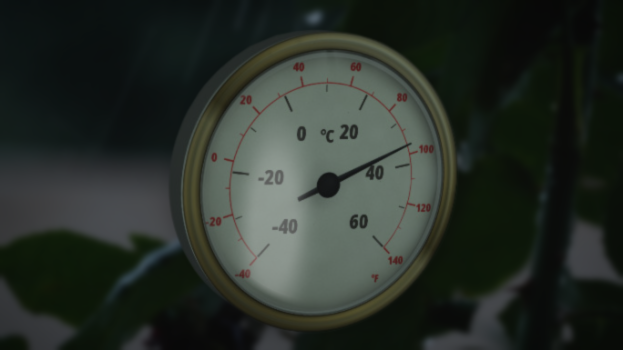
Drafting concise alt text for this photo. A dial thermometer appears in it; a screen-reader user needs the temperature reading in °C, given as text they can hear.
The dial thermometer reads 35 °C
